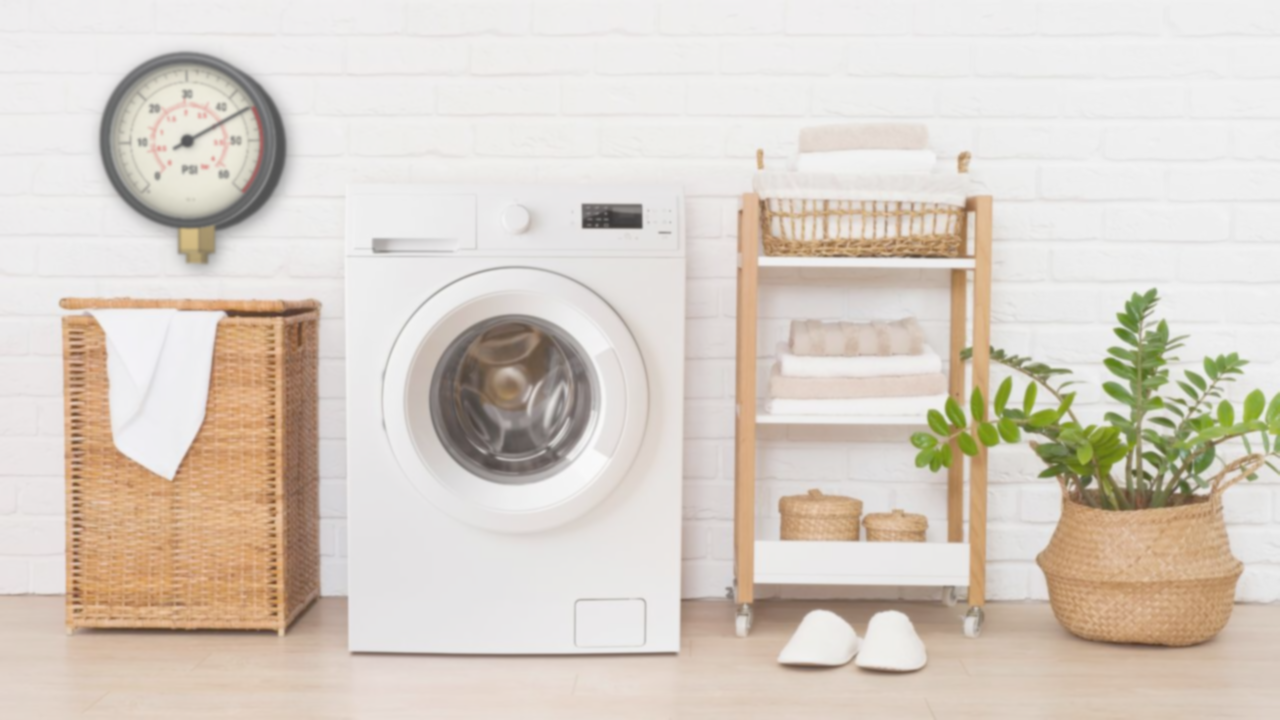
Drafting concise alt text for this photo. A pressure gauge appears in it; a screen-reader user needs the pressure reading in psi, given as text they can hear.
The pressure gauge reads 44 psi
